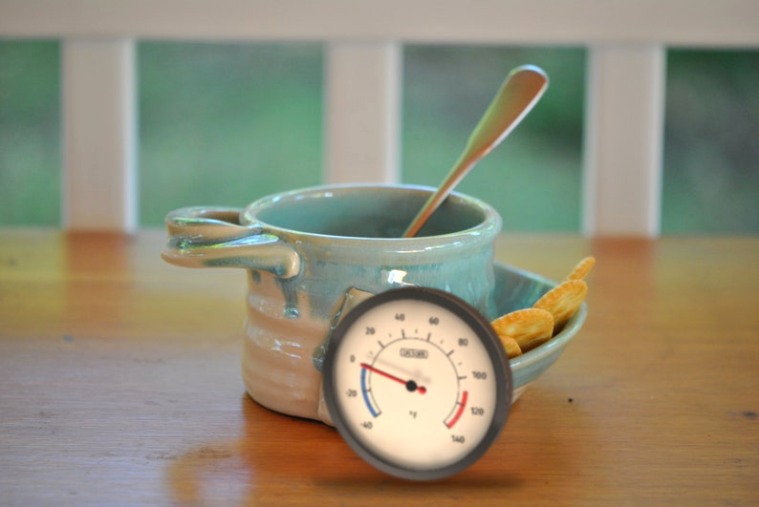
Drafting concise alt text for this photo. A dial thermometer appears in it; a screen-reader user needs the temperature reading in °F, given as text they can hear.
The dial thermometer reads 0 °F
